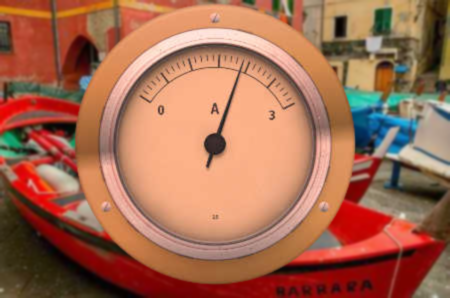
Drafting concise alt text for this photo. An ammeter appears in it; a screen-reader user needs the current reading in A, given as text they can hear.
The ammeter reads 1.9 A
